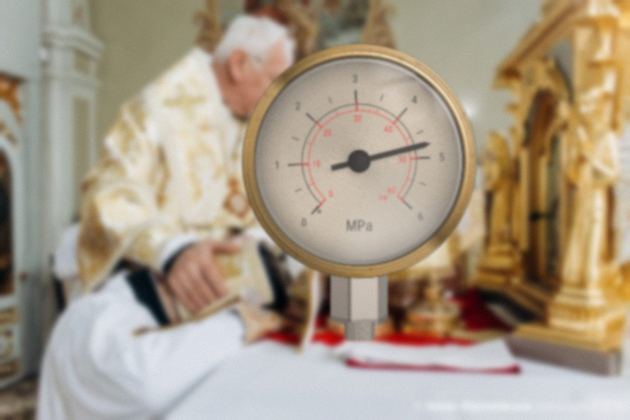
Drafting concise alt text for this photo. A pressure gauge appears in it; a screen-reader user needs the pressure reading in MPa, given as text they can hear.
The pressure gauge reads 4.75 MPa
